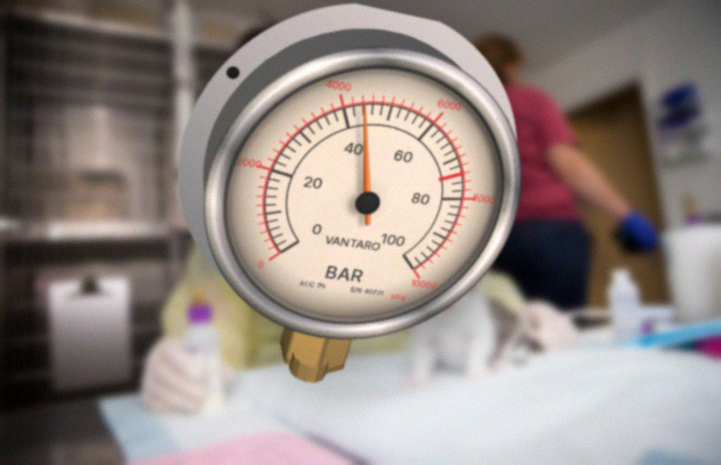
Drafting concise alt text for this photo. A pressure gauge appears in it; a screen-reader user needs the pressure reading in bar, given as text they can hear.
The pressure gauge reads 44 bar
